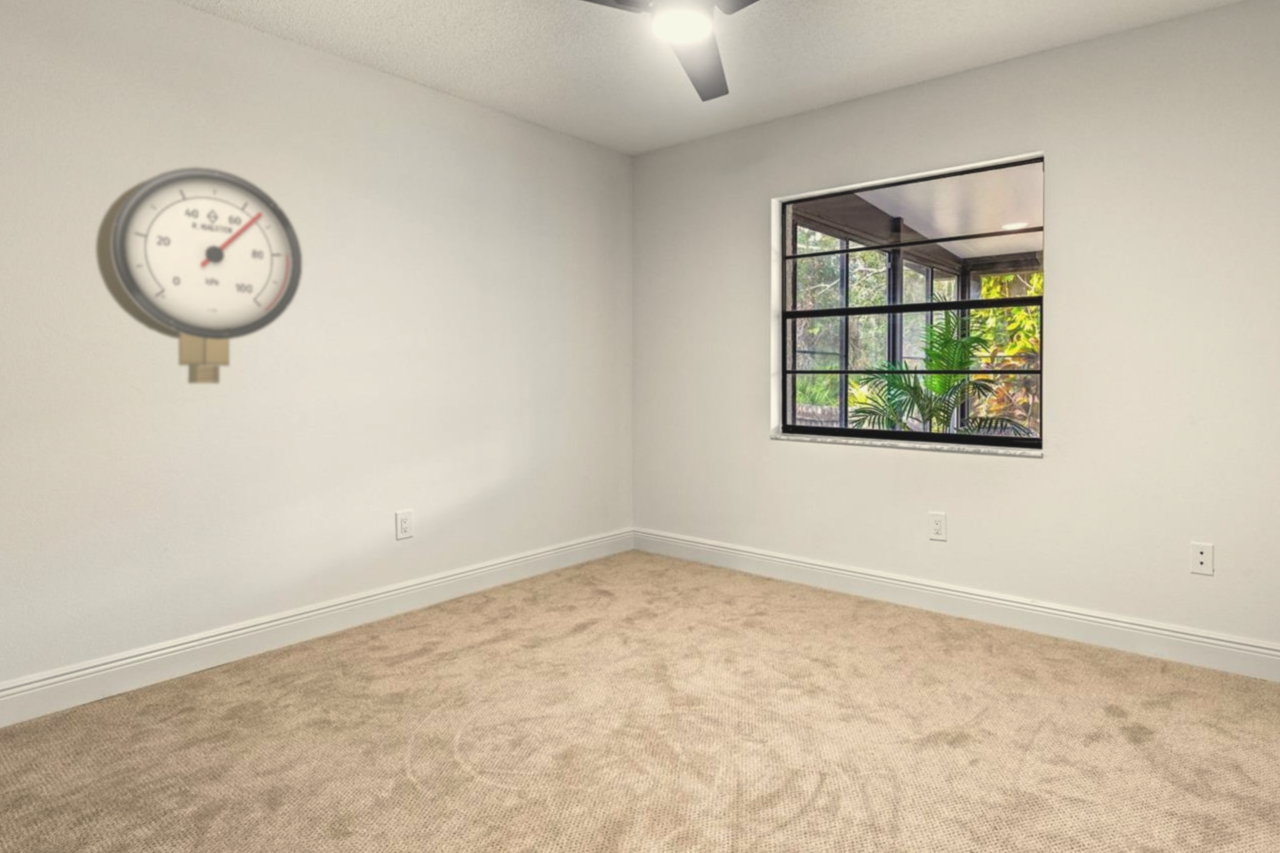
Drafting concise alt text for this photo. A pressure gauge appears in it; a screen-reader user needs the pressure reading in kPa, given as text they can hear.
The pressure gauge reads 65 kPa
